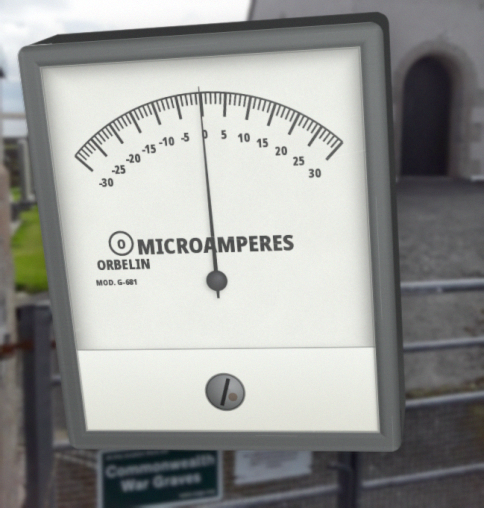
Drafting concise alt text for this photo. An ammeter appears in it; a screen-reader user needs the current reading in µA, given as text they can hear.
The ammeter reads 0 µA
